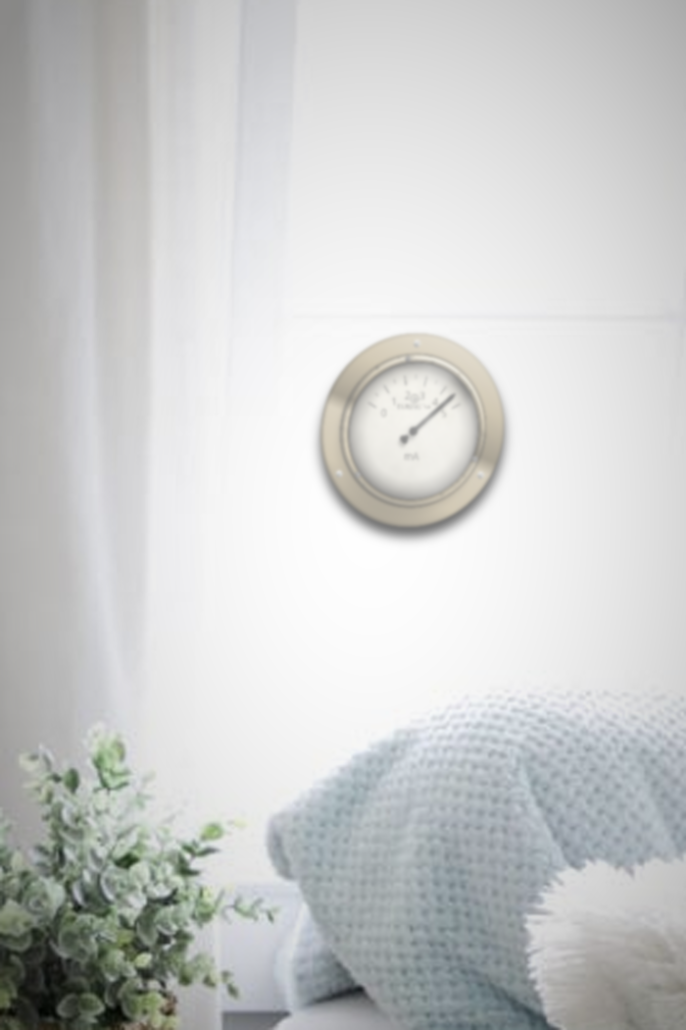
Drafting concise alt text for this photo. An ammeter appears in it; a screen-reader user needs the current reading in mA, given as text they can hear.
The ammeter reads 4.5 mA
